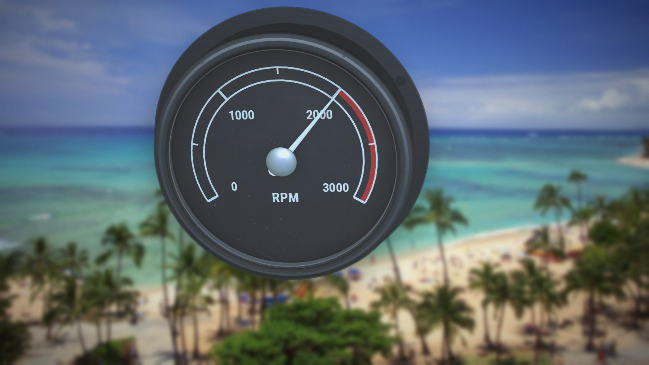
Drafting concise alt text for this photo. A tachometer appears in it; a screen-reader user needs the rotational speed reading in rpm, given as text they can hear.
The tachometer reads 2000 rpm
